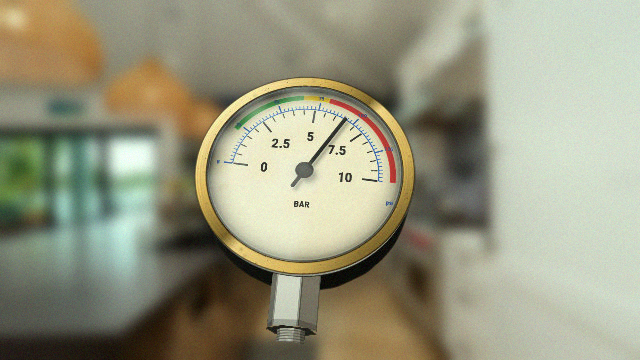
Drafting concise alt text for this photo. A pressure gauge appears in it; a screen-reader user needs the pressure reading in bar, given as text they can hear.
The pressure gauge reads 6.5 bar
